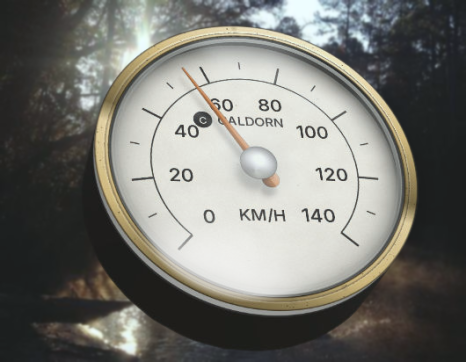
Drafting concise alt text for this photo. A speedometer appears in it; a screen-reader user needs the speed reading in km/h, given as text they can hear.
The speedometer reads 55 km/h
